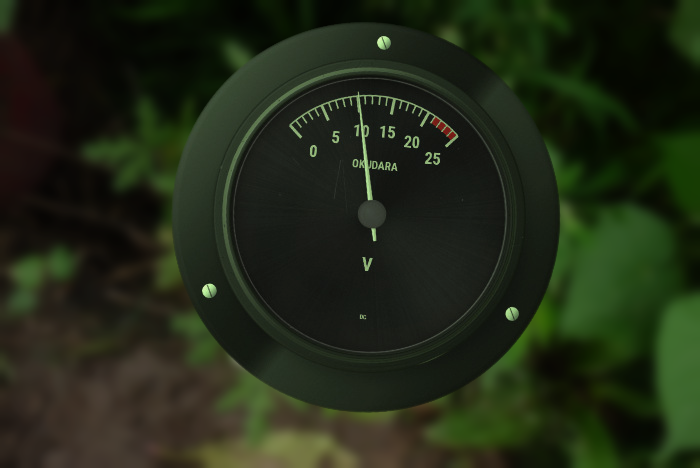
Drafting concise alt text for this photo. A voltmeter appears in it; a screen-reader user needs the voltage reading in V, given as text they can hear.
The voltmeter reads 10 V
